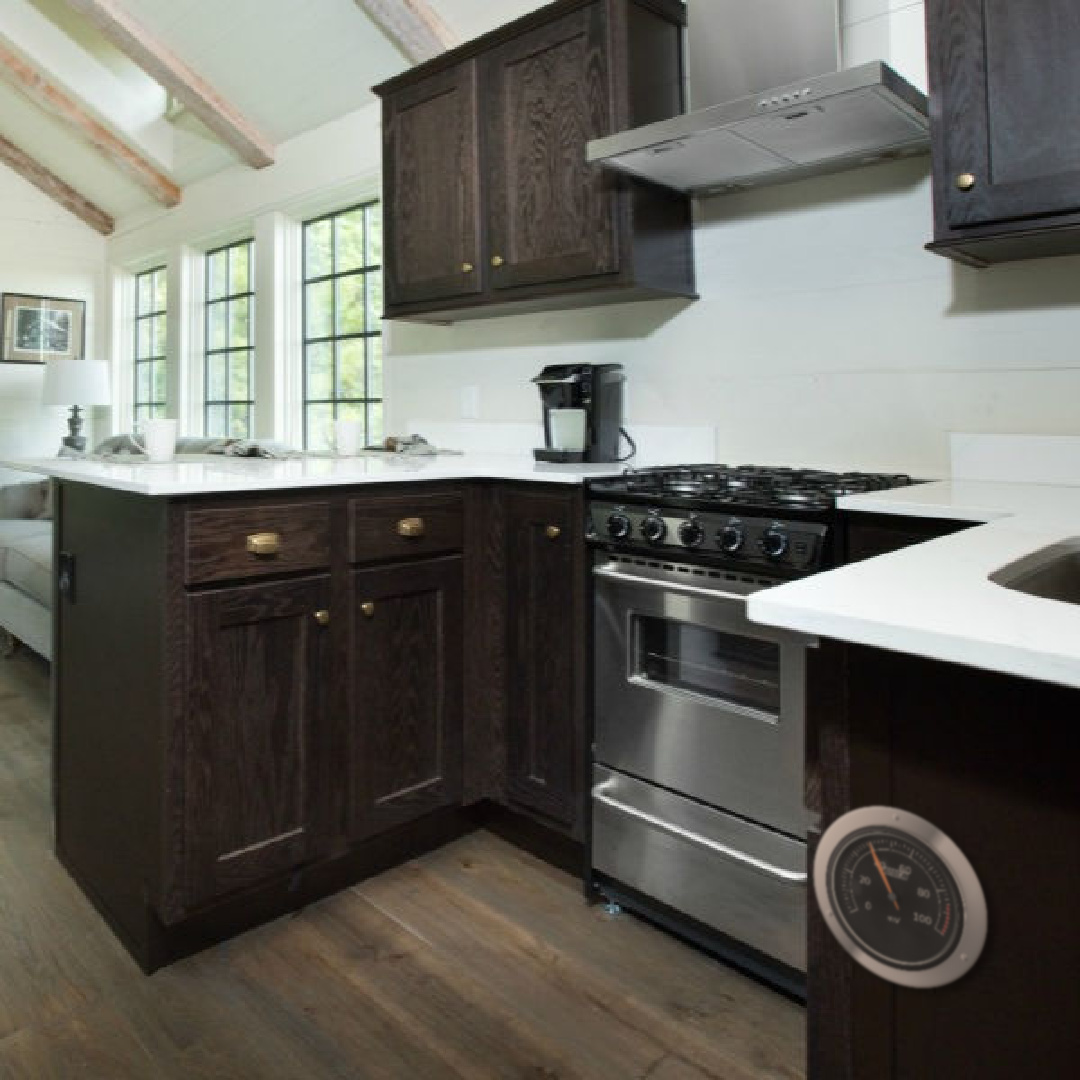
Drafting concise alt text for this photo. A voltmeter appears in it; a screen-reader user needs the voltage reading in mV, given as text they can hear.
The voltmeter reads 40 mV
